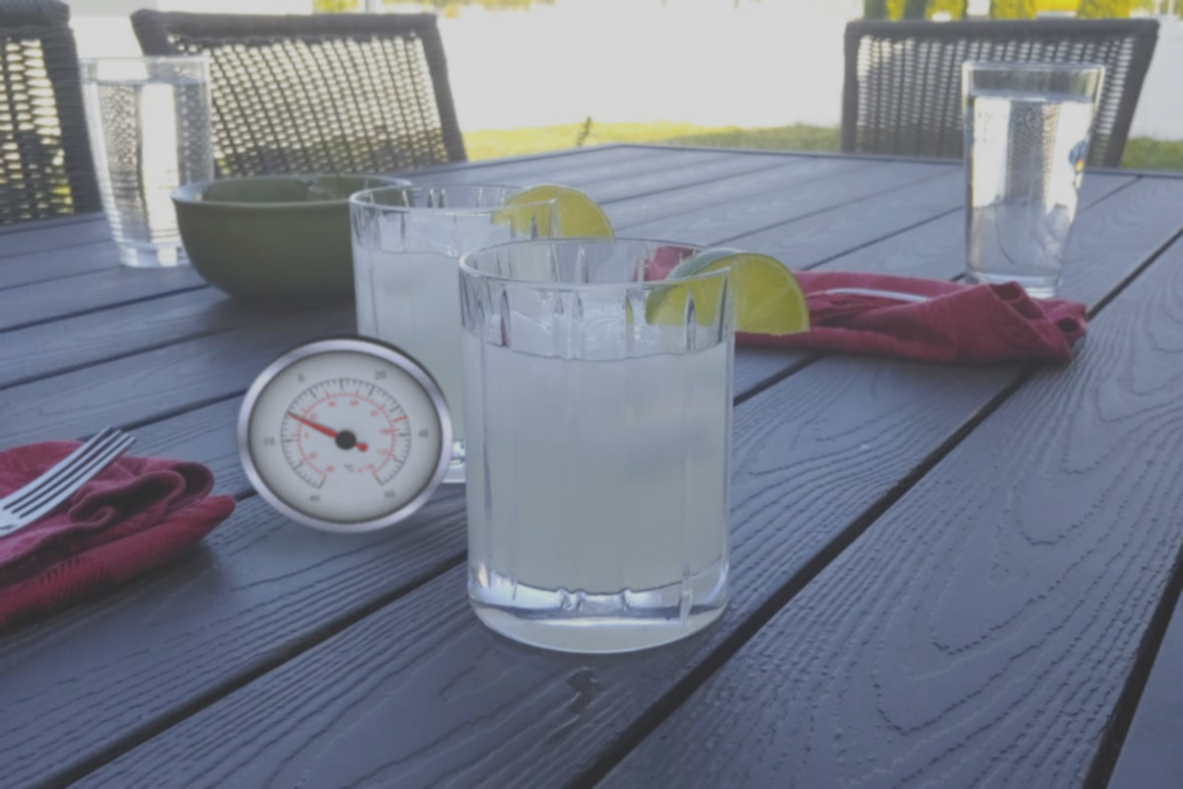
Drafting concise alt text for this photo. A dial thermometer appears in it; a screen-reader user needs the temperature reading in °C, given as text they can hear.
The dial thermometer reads -10 °C
